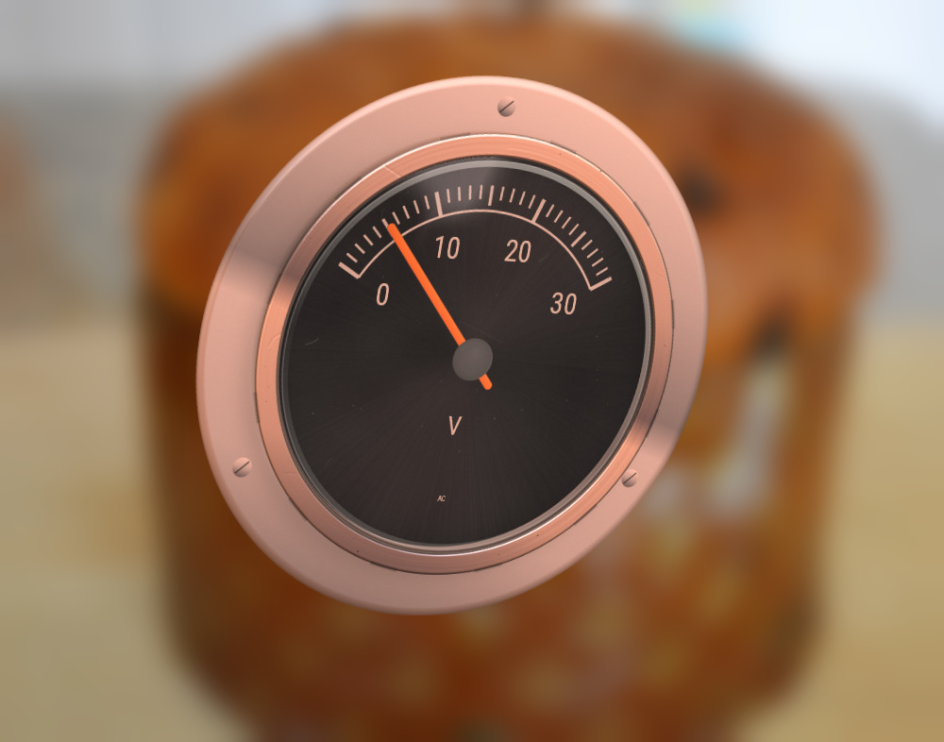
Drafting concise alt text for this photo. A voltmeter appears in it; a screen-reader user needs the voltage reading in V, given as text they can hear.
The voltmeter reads 5 V
